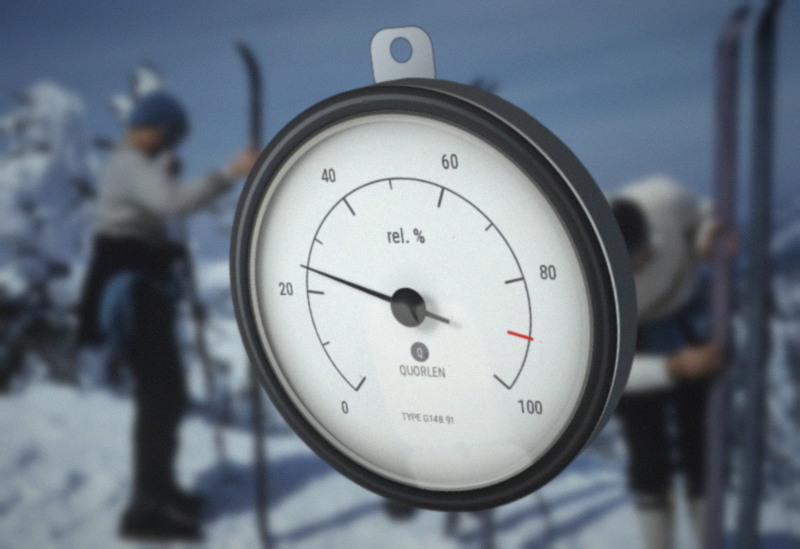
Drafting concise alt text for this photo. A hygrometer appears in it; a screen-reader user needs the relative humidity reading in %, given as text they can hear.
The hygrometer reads 25 %
